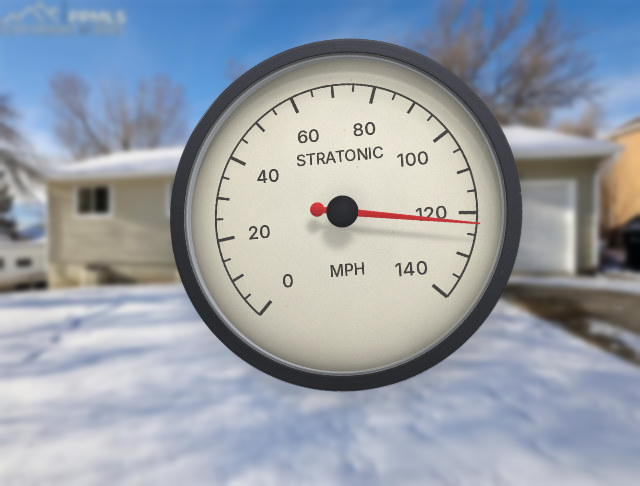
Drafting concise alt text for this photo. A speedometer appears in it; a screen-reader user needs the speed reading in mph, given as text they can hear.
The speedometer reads 122.5 mph
